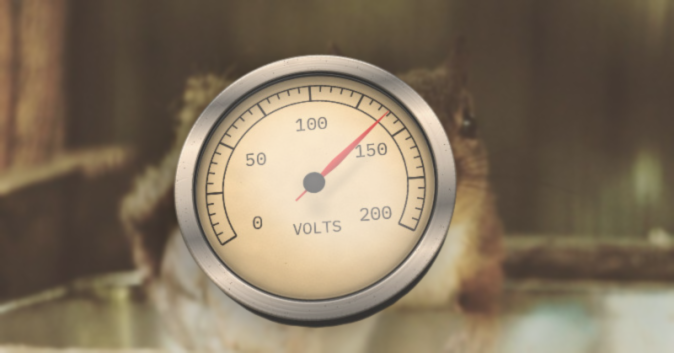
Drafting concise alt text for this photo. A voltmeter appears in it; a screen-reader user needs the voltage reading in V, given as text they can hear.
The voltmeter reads 140 V
